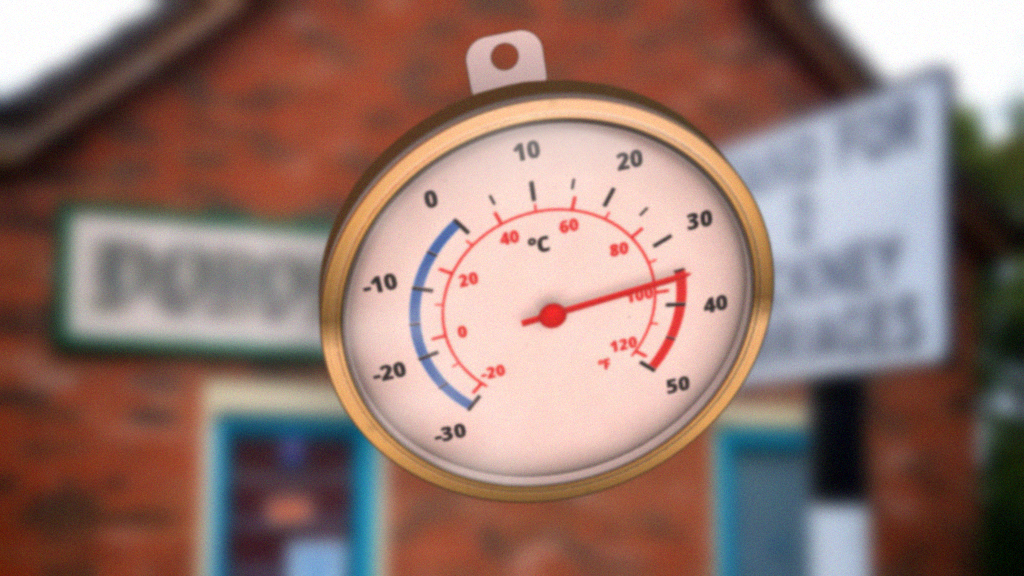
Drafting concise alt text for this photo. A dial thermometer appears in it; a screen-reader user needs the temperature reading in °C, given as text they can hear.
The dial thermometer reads 35 °C
